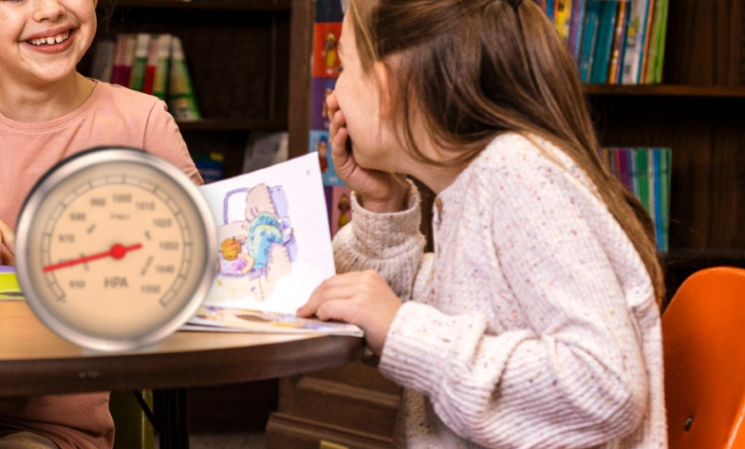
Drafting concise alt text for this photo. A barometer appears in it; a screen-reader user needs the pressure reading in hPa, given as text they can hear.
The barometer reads 960 hPa
